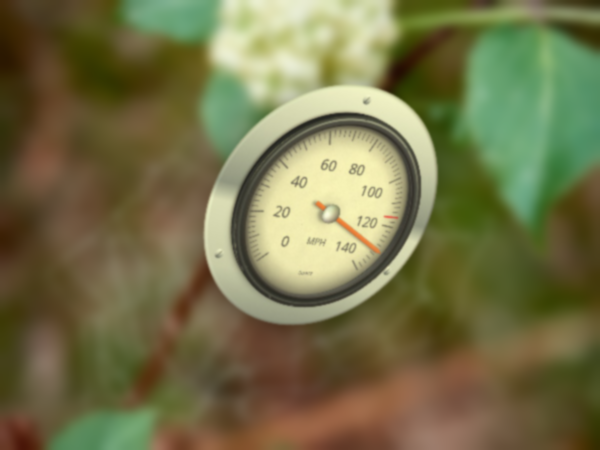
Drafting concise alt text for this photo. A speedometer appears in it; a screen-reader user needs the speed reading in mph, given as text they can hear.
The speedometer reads 130 mph
